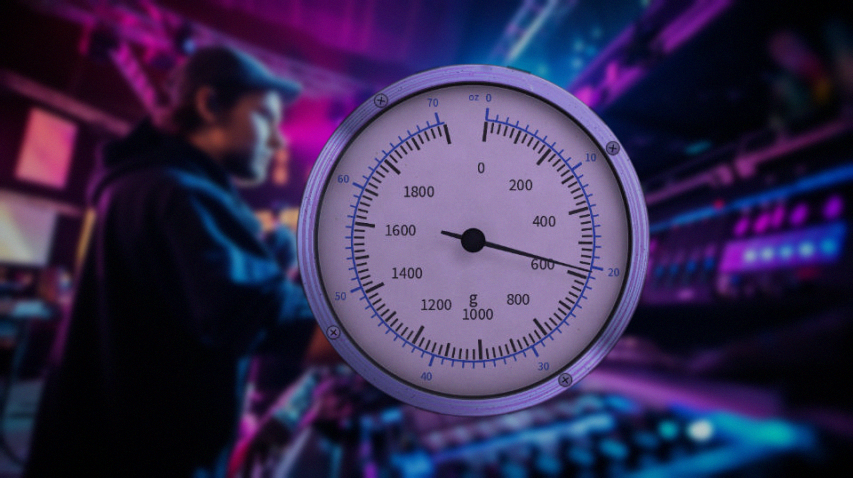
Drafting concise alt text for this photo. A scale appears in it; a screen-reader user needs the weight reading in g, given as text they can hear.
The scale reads 580 g
